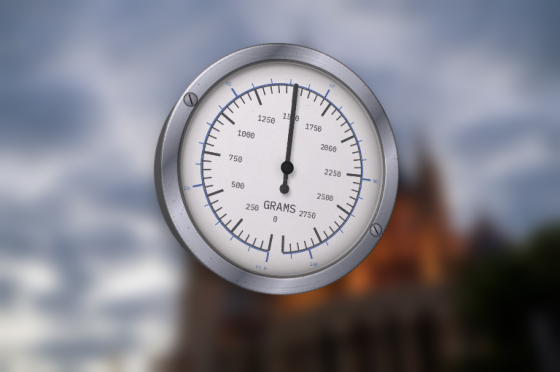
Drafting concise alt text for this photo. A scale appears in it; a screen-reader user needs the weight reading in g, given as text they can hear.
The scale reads 1500 g
